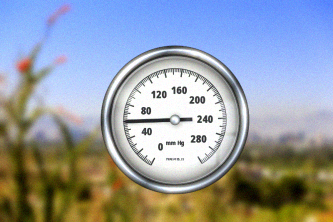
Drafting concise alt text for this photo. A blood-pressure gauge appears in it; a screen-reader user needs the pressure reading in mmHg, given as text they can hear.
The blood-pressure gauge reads 60 mmHg
